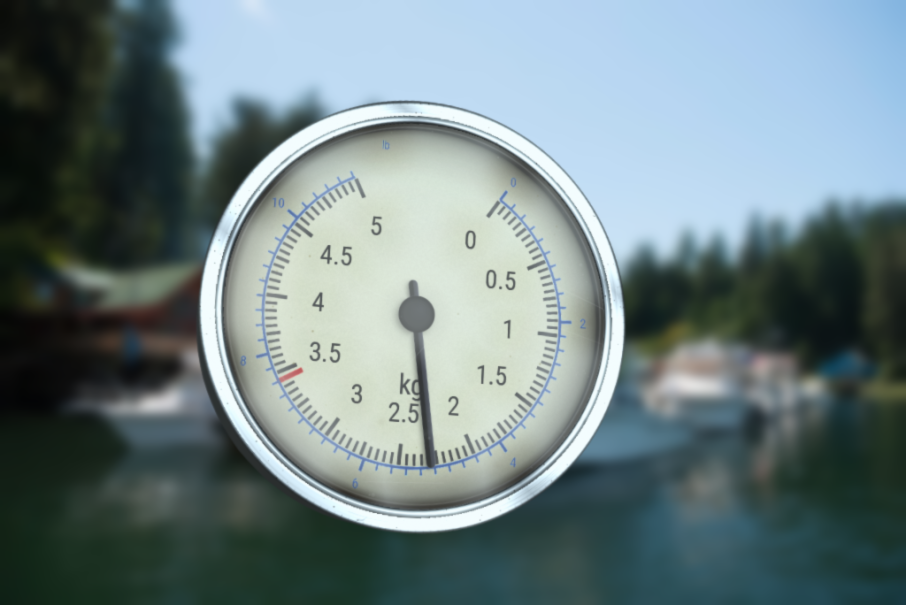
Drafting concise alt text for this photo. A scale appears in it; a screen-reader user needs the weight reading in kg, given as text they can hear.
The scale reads 2.3 kg
